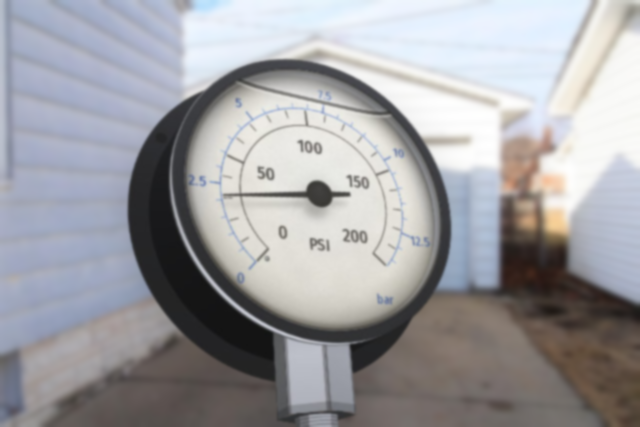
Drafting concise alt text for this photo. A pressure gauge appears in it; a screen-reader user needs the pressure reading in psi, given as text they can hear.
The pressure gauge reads 30 psi
